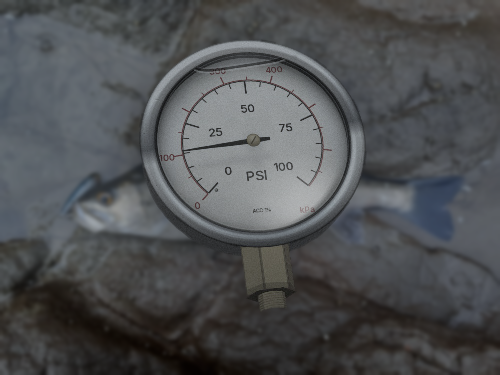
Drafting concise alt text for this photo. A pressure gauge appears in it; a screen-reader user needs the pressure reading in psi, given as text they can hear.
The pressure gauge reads 15 psi
